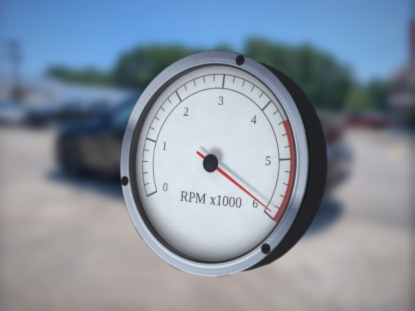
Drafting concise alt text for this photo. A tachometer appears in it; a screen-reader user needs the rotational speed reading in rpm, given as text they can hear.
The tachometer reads 5900 rpm
